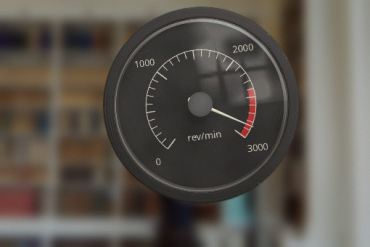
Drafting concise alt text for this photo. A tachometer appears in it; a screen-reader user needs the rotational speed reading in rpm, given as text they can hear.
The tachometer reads 2850 rpm
